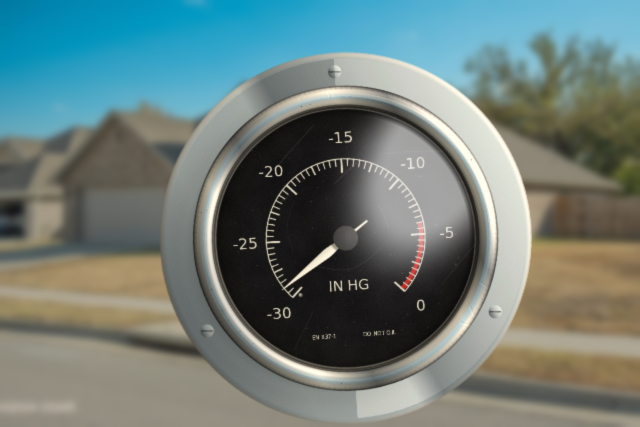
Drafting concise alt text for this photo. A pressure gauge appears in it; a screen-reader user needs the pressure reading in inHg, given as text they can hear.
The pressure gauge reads -29 inHg
